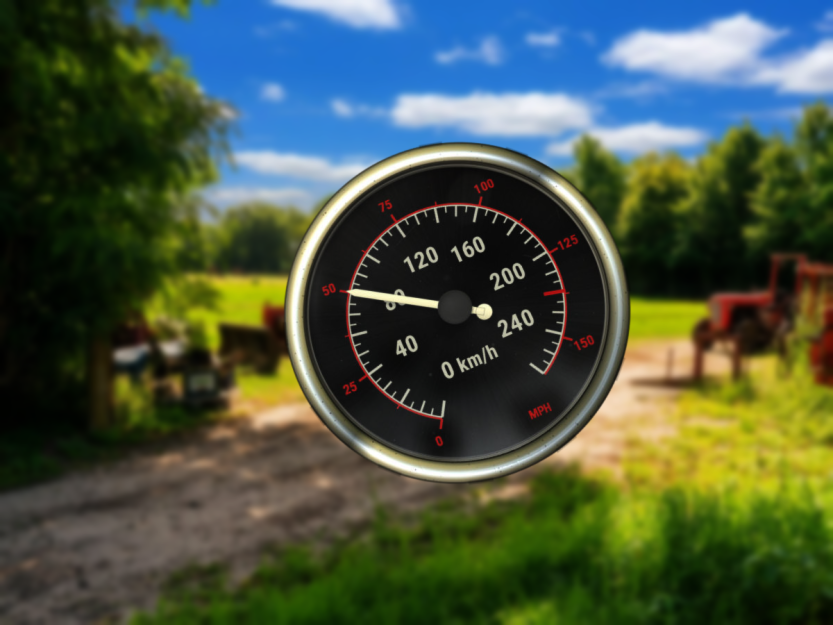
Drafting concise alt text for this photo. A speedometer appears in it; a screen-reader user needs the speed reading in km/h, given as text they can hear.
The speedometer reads 80 km/h
